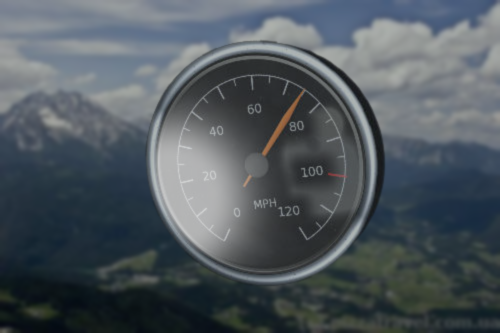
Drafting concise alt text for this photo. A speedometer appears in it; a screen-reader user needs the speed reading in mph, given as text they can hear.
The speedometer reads 75 mph
